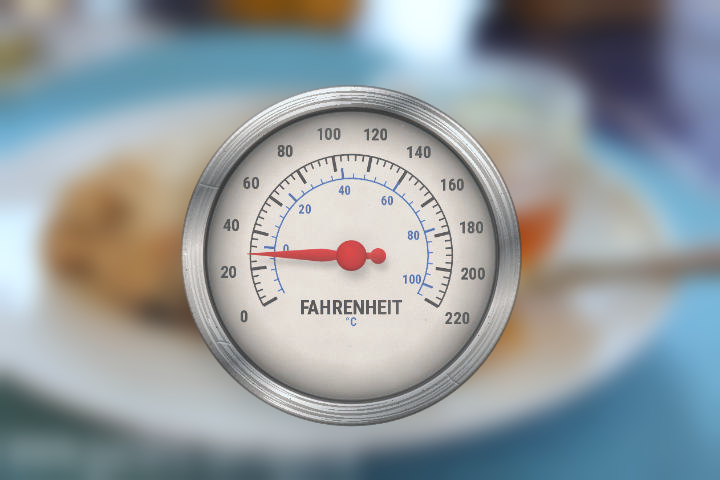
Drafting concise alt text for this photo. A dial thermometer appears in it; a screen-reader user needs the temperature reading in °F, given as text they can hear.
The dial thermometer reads 28 °F
